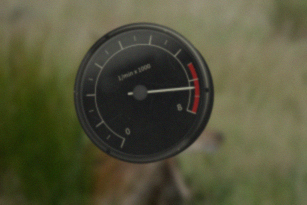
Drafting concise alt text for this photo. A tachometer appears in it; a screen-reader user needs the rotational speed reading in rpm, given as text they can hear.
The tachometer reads 7250 rpm
